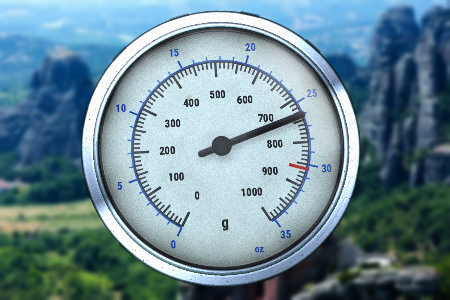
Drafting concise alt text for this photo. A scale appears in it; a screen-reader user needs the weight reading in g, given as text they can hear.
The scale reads 740 g
